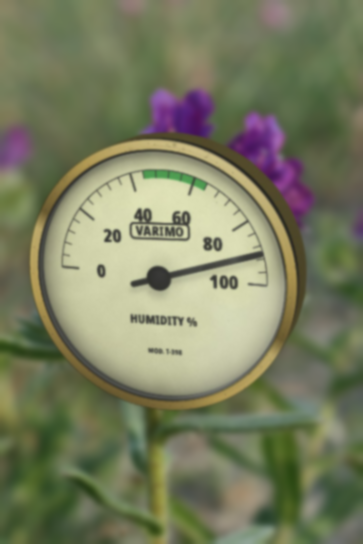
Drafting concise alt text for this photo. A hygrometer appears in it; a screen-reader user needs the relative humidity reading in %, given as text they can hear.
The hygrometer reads 90 %
